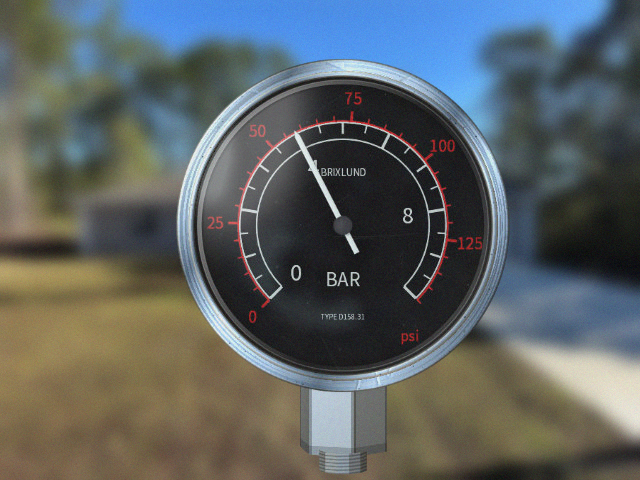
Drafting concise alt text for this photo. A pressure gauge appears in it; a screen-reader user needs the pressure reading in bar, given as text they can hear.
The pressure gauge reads 4 bar
